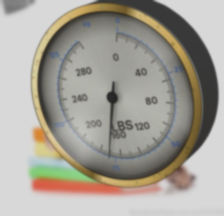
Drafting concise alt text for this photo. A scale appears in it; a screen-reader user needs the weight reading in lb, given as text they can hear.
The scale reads 170 lb
